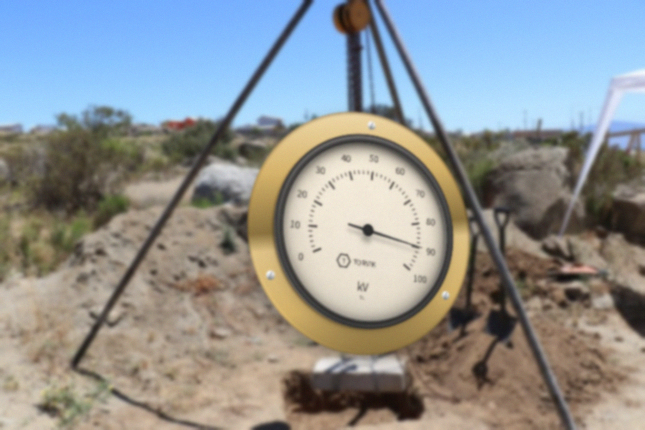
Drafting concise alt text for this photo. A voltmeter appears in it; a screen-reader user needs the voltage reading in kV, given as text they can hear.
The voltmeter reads 90 kV
